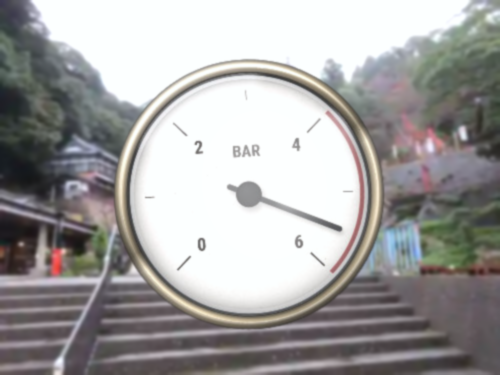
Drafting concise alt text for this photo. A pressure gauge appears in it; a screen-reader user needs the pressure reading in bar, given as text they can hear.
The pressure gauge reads 5.5 bar
